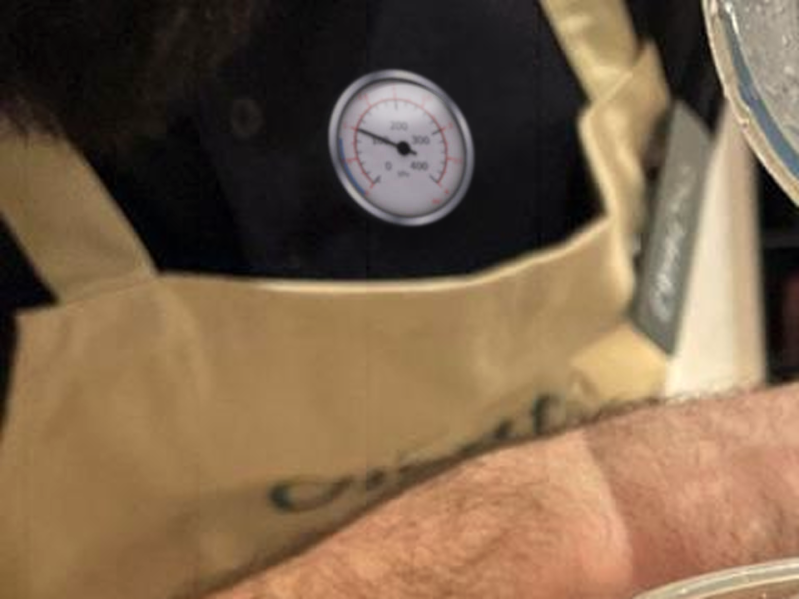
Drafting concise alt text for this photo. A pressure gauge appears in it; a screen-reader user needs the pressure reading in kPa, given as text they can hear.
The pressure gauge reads 100 kPa
